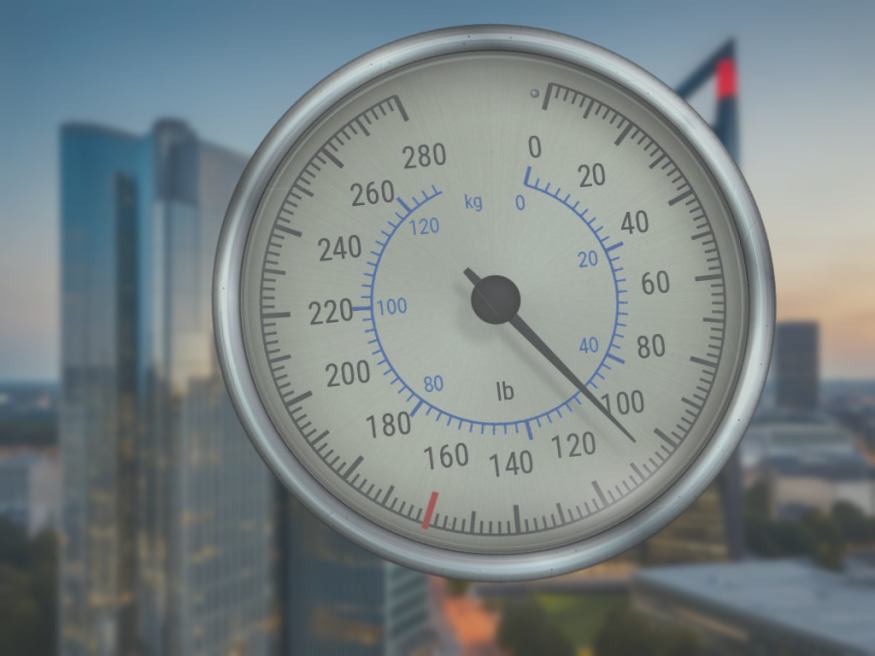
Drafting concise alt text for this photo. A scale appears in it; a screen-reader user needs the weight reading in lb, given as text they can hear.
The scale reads 106 lb
